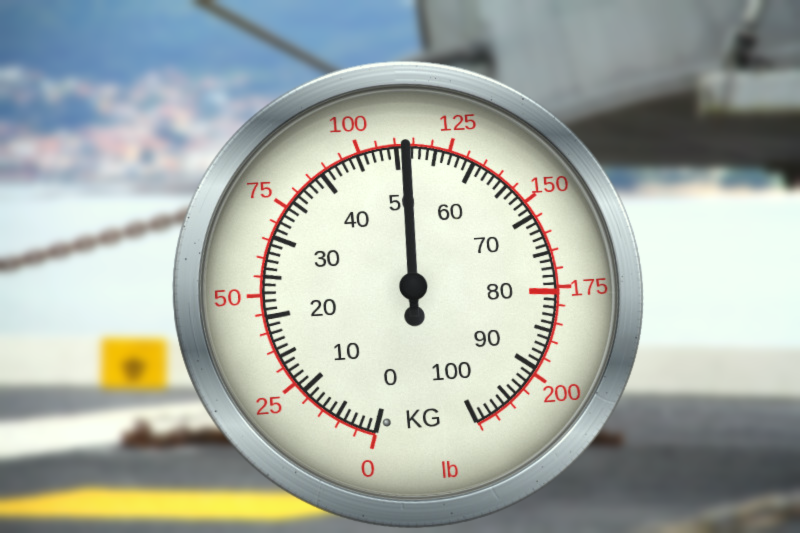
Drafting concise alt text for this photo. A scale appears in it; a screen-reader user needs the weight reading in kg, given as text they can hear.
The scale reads 51 kg
